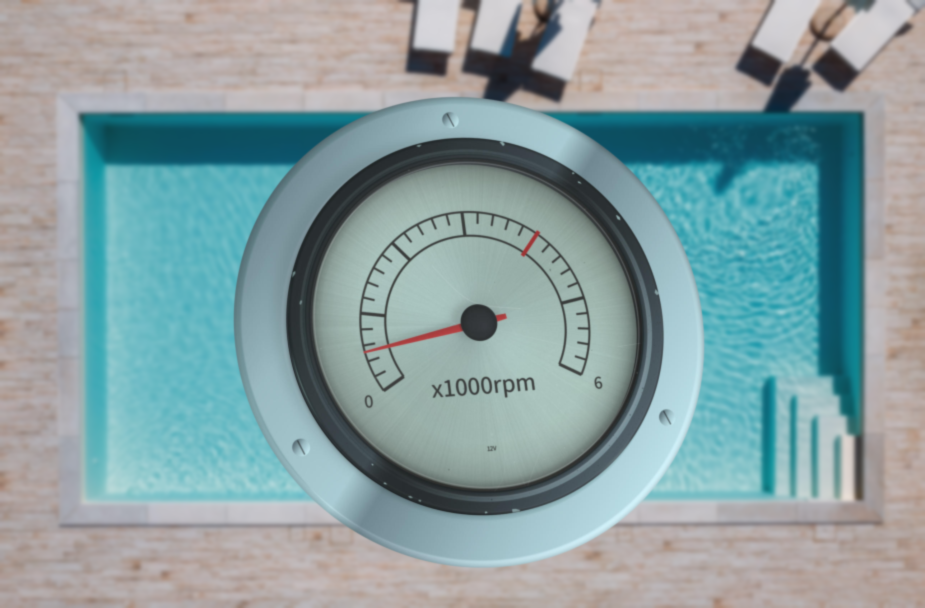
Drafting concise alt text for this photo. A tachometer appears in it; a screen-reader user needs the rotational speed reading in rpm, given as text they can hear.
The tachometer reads 500 rpm
